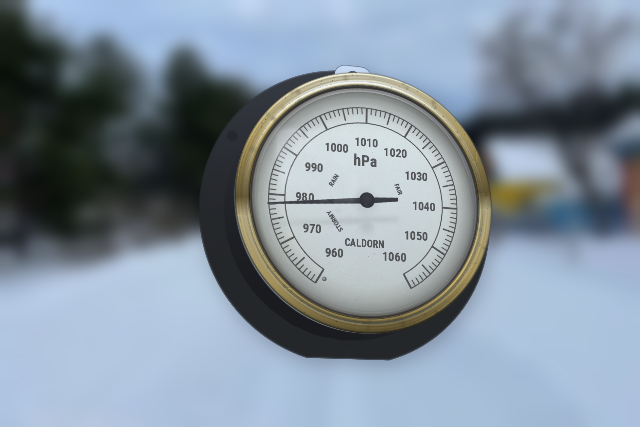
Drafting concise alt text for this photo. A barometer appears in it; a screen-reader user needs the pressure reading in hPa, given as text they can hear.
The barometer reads 978 hPa
